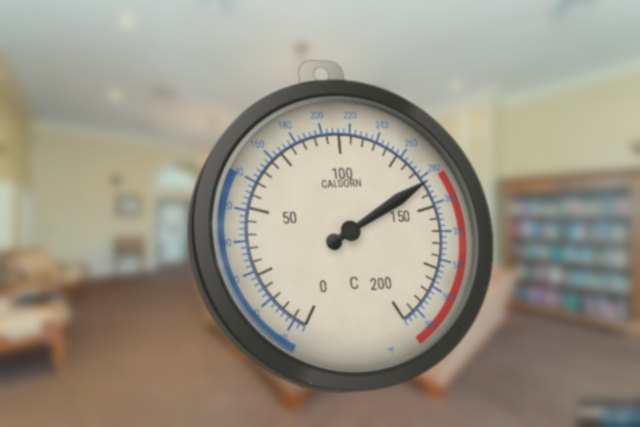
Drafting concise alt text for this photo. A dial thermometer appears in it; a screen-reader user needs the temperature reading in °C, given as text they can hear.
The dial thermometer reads 140 °C
